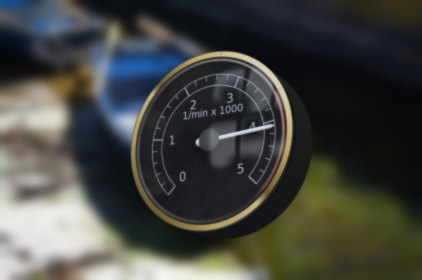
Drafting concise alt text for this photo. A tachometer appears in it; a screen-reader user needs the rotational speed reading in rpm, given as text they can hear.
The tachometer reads 4100 rpm
